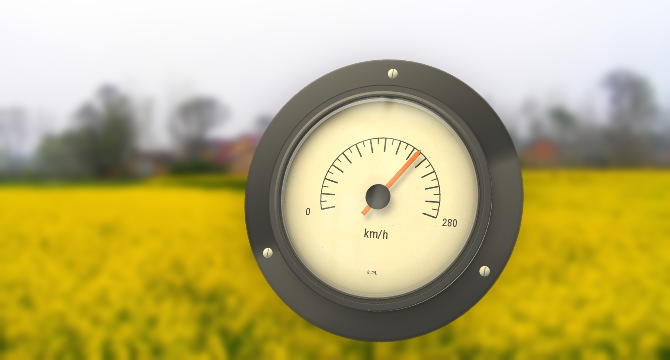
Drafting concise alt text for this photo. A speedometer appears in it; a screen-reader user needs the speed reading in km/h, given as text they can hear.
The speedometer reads 190 km/h
